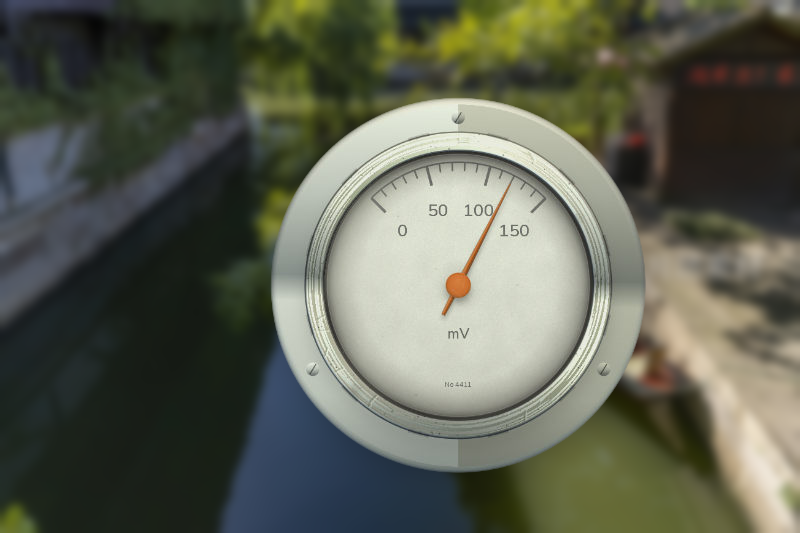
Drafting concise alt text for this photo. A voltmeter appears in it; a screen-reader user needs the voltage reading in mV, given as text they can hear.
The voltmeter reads 120 mV
